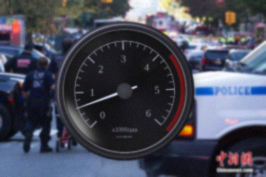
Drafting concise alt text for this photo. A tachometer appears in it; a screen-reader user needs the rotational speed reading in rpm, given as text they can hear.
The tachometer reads 600 rpm
